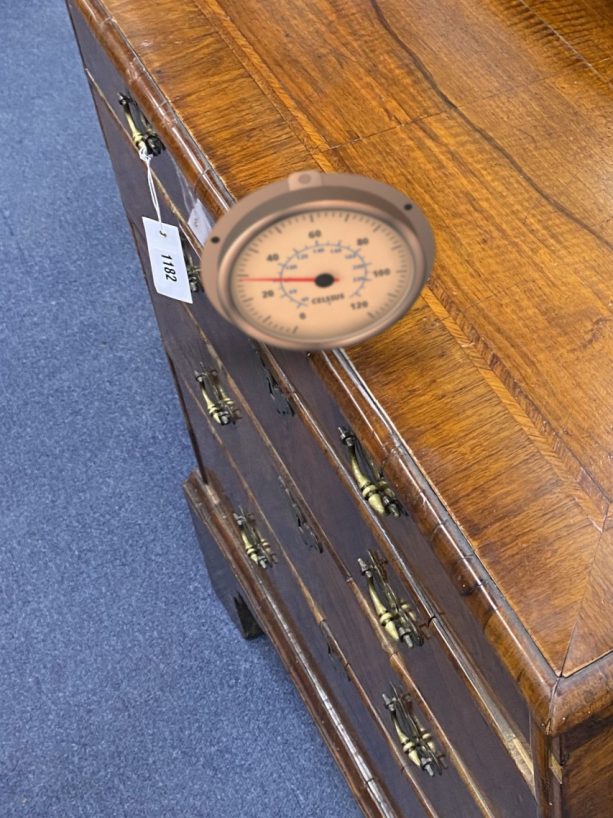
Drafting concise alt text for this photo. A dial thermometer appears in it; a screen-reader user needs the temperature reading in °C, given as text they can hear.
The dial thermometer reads 30 °C
